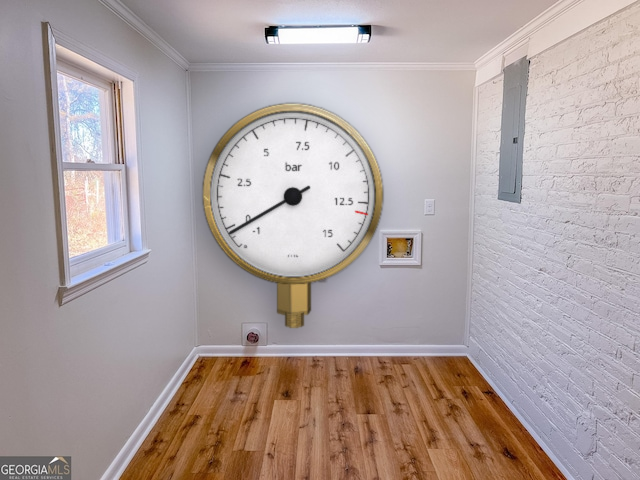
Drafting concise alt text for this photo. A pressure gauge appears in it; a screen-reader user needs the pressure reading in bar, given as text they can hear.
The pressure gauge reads -0.25 bar
